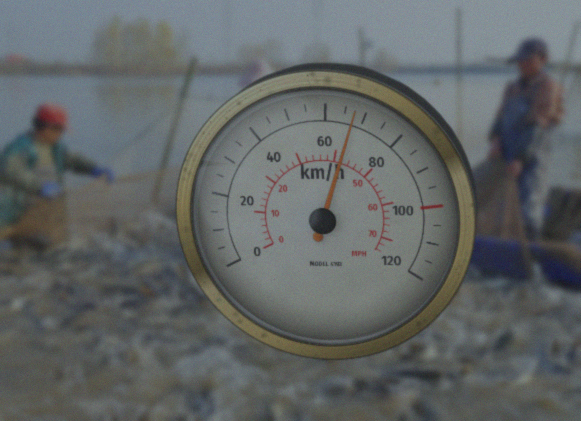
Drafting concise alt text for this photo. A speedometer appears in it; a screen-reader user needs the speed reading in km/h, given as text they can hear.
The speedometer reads 67.5 km/h
